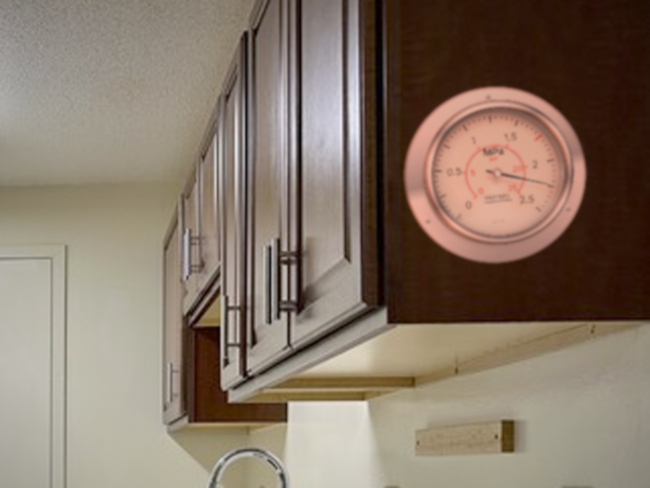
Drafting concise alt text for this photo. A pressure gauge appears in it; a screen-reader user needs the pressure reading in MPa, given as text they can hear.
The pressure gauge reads 2.25 MPa
